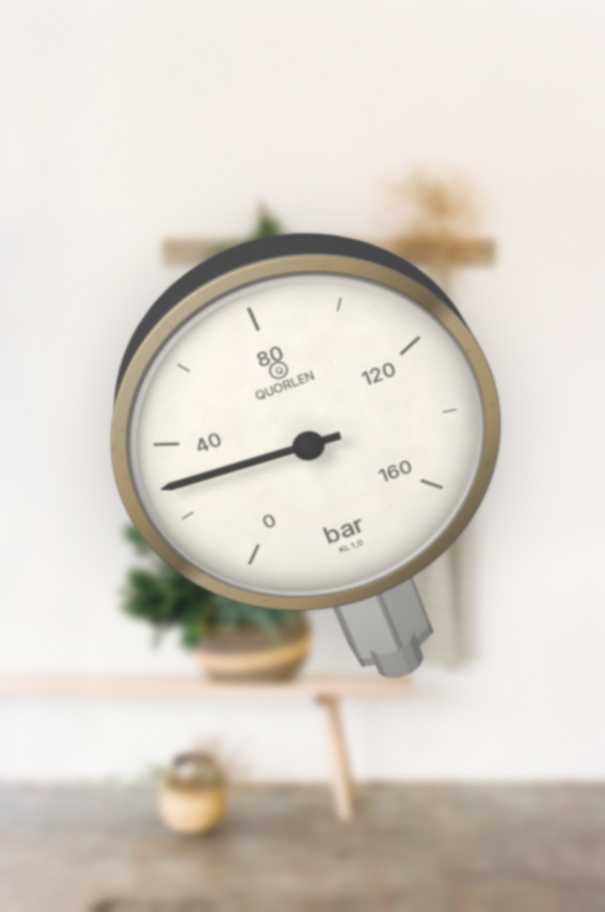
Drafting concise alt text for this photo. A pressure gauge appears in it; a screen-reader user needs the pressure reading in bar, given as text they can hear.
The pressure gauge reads 30 bar
